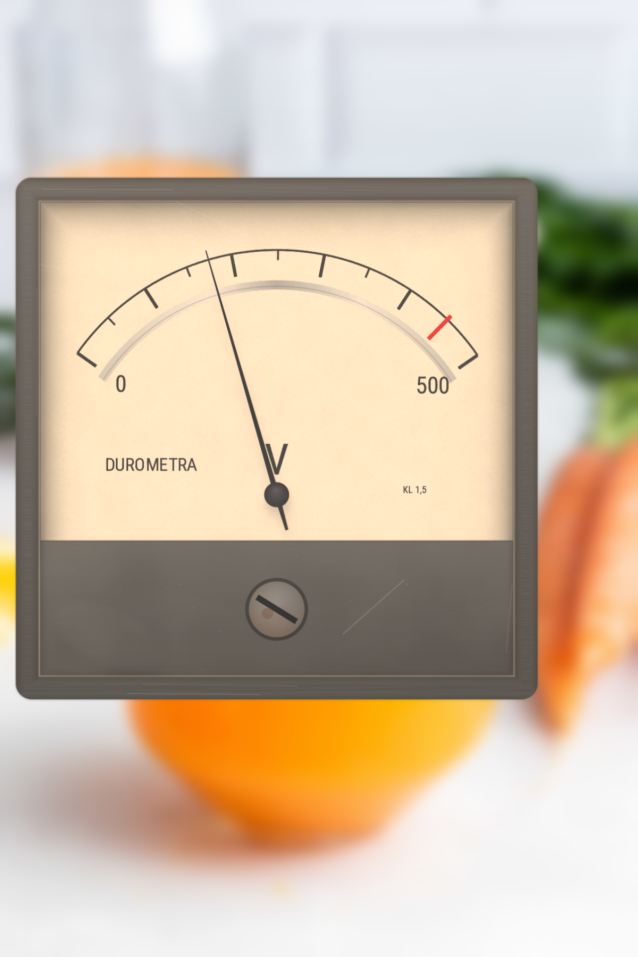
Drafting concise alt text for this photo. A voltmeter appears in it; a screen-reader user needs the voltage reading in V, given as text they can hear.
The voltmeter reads 175 V
